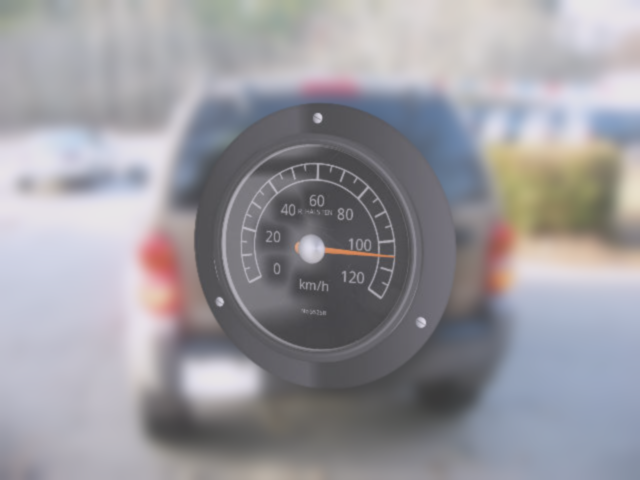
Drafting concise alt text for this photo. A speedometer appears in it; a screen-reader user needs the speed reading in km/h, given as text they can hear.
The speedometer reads 105 km/h
